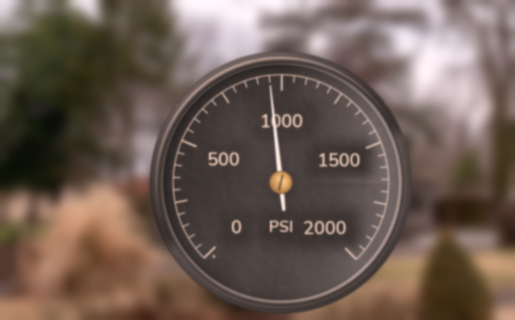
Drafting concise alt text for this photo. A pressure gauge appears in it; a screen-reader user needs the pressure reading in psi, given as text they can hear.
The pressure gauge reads 950 psi
